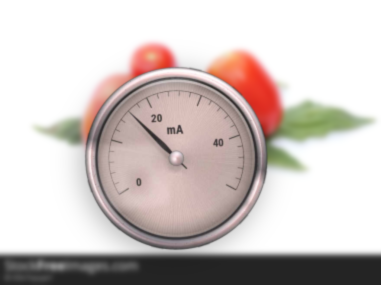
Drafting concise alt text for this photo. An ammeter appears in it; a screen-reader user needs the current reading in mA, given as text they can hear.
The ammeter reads 16 mA
